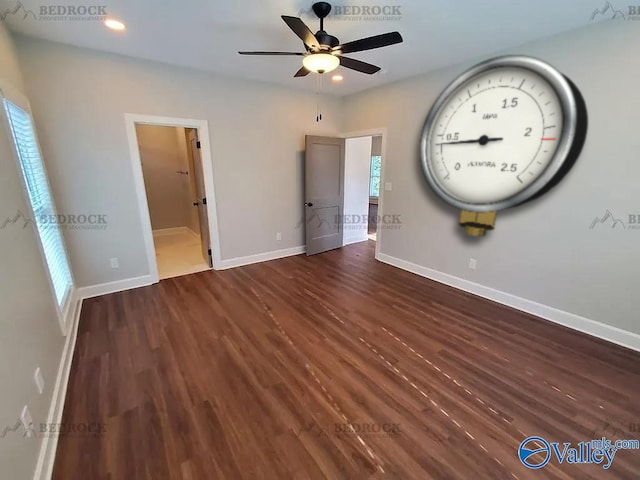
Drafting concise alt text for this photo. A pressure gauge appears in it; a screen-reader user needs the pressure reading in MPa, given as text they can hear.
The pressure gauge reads 0.4 MPa
